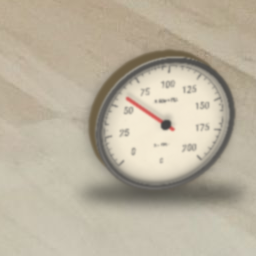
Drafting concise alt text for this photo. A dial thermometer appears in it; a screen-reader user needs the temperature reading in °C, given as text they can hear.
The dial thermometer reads 60 °C
